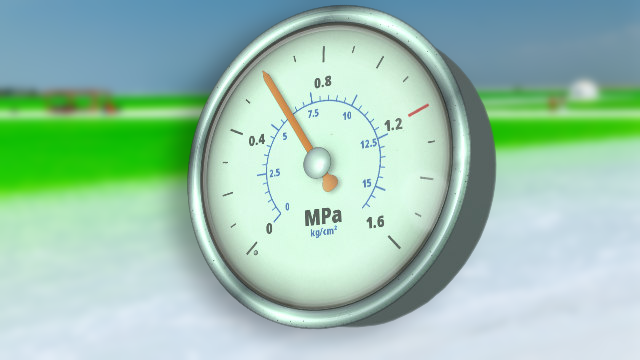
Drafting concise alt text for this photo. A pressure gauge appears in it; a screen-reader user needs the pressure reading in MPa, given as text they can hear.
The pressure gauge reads 0.6 MPa
